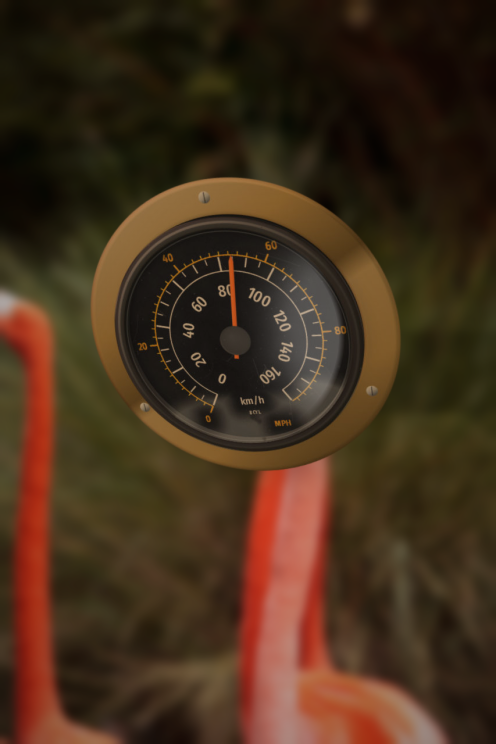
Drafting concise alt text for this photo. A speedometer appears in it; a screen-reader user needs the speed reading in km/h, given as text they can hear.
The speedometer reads 85 km/h
